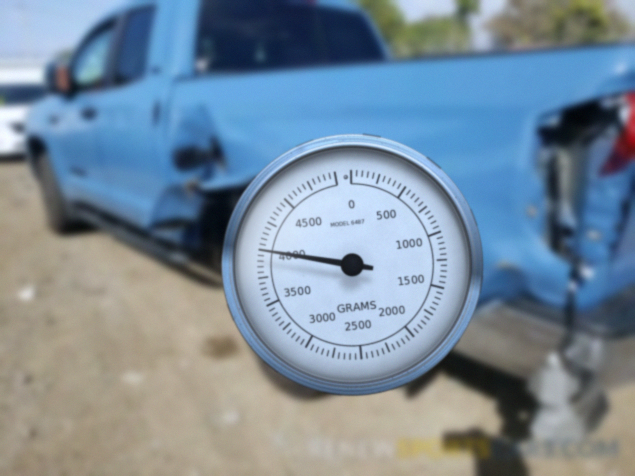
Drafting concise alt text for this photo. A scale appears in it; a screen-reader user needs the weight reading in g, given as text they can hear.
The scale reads 4000 g
